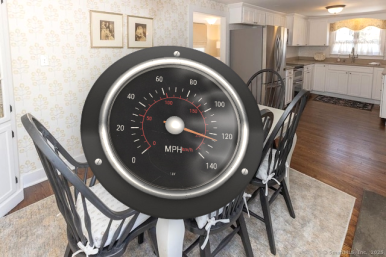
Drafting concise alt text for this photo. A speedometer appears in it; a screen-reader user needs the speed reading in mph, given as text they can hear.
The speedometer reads 125 mph
